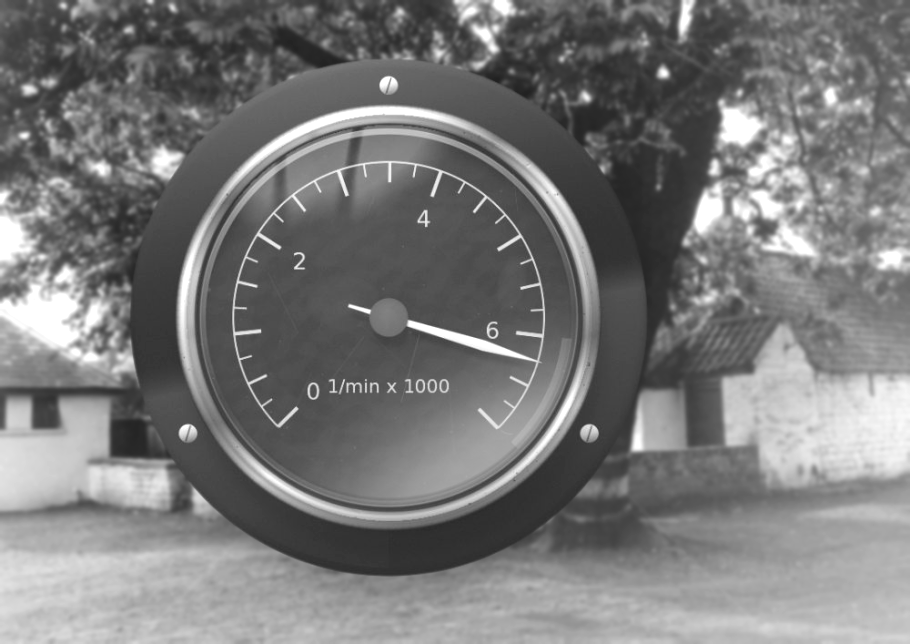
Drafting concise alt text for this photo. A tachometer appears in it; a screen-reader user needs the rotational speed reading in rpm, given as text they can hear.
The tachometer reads 6250 rpm
